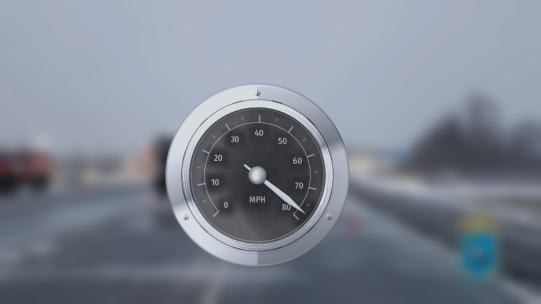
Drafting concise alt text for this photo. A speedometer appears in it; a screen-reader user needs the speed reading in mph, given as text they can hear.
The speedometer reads 77.5 mph
